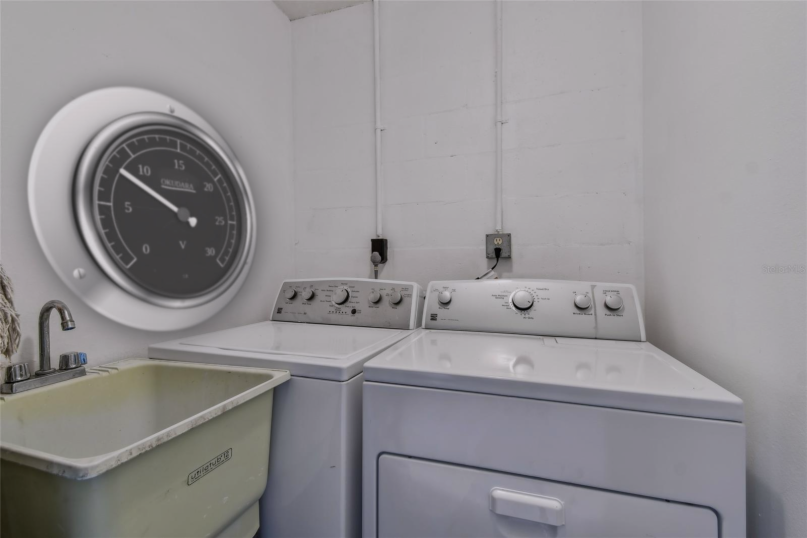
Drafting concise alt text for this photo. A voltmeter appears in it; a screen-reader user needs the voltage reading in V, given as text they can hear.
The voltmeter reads 8 V
